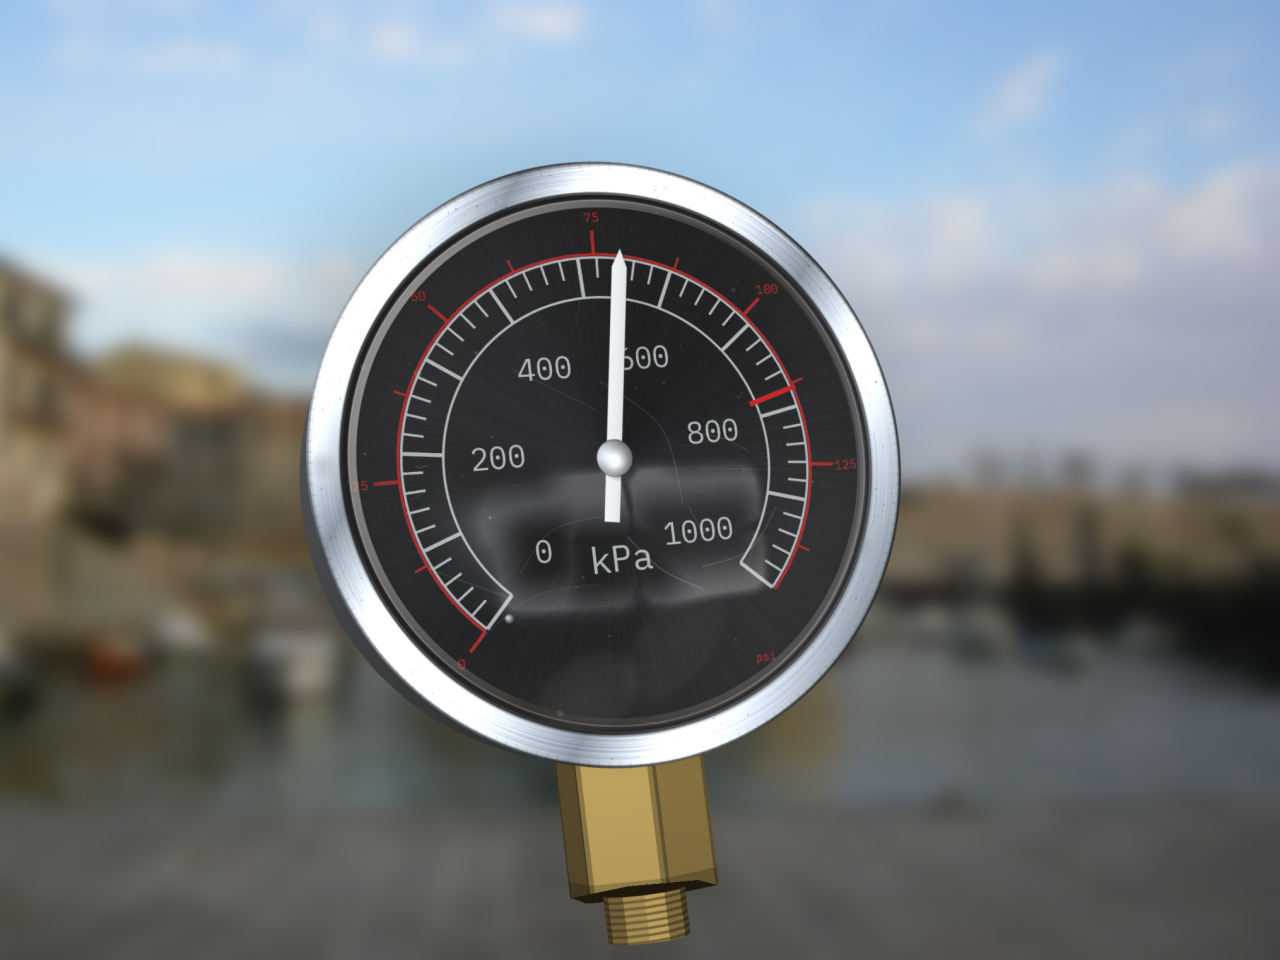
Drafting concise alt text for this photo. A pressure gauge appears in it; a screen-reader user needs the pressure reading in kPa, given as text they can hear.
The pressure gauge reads 540 kPa
